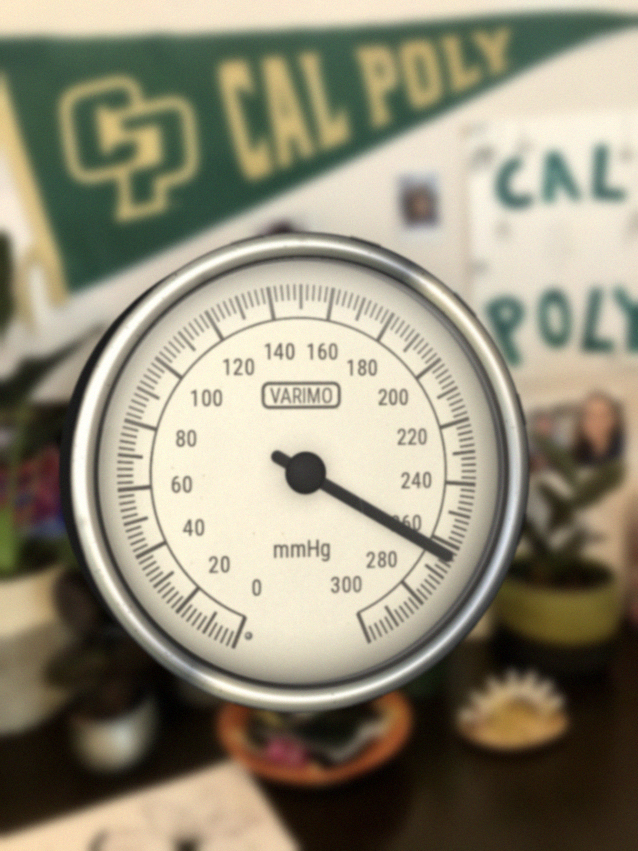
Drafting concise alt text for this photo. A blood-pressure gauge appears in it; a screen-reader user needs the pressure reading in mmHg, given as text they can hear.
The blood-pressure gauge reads 264 mmHg
